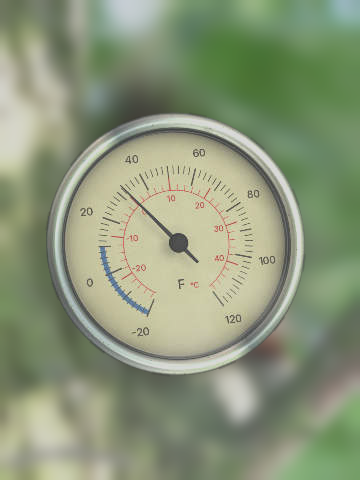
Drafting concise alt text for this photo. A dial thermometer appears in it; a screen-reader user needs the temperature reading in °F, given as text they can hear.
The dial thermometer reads 32 °F
